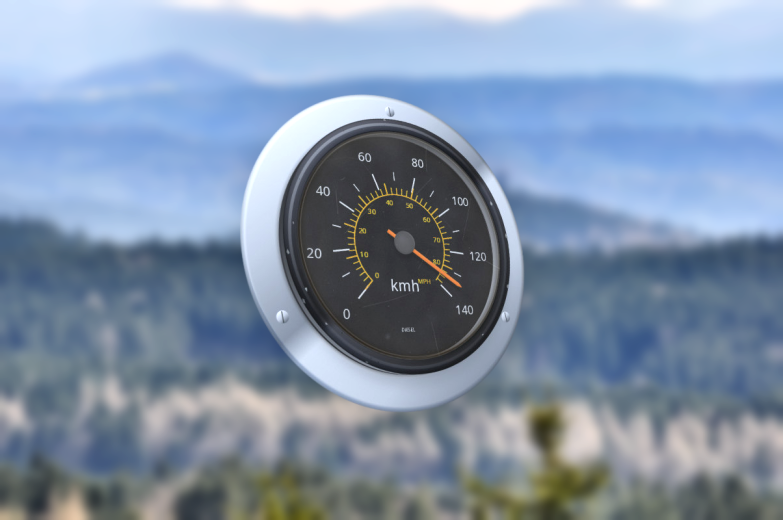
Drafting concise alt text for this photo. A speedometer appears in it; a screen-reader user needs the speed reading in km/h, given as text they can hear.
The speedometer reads 135 km/h
